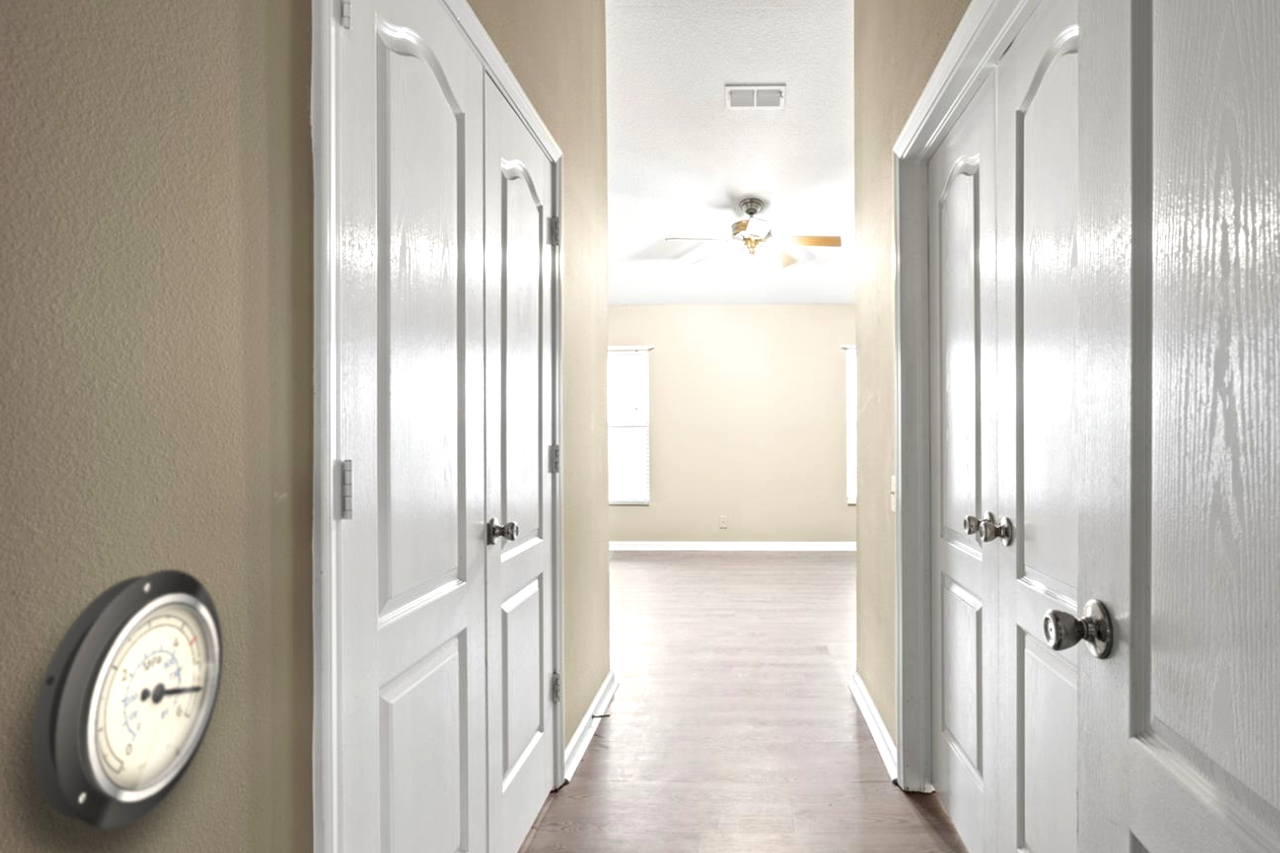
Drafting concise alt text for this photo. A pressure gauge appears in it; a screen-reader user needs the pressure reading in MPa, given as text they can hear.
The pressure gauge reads 5.5 MPa
